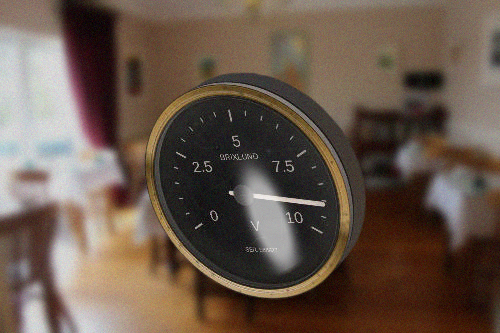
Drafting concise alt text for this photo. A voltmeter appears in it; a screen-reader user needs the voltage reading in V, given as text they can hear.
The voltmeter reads 9 V
